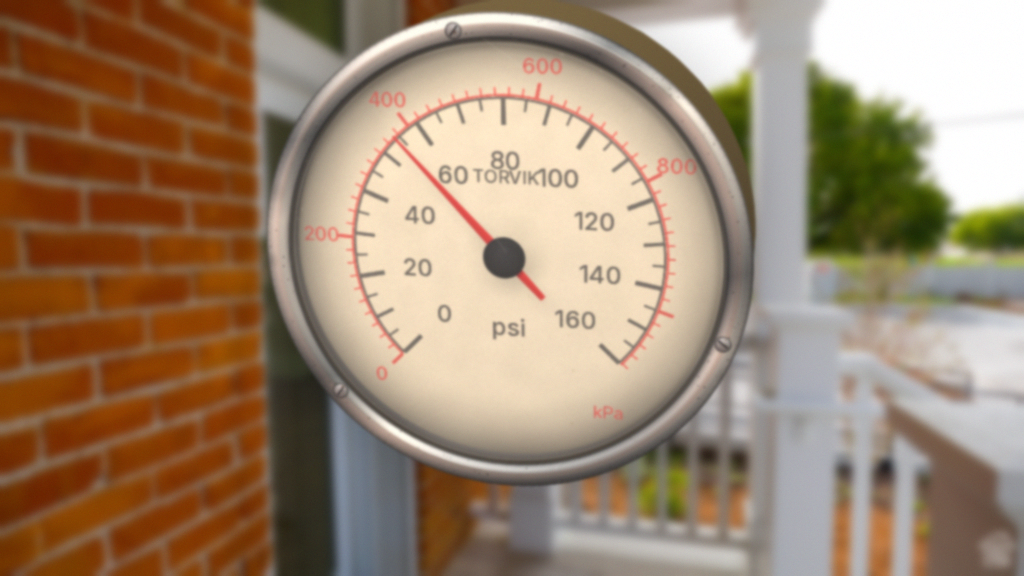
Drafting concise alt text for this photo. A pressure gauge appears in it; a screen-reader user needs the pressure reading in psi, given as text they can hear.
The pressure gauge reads 55 psi
